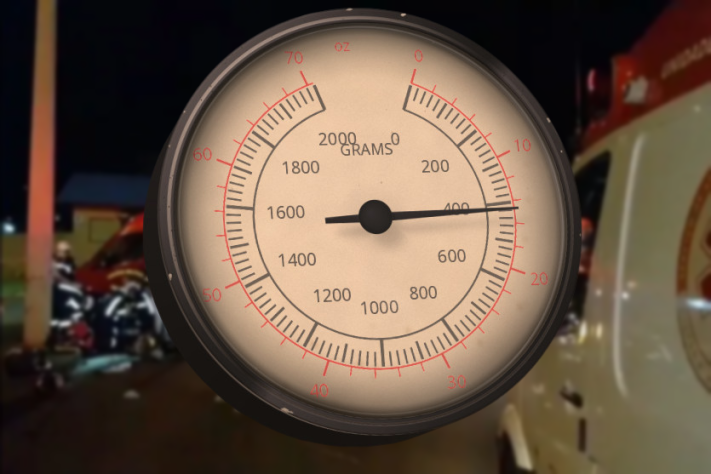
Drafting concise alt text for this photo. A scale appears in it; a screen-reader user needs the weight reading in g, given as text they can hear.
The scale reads 420 g
